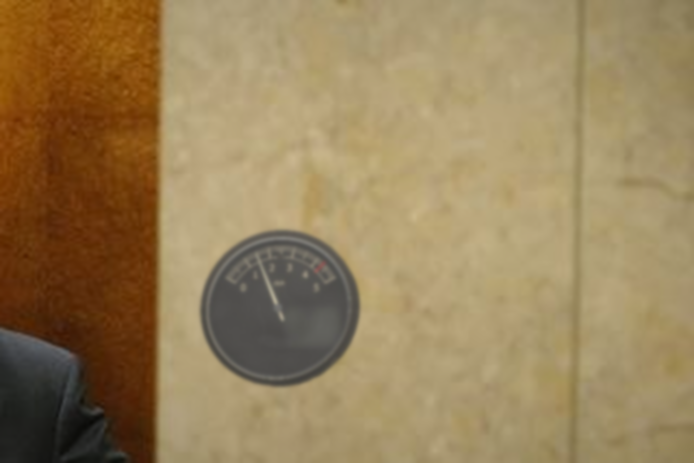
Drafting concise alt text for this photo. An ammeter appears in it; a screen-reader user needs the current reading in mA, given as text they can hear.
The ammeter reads 1.5 mA
